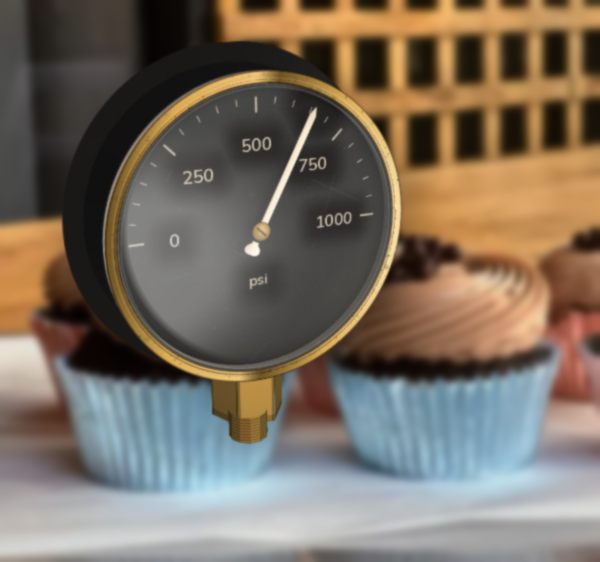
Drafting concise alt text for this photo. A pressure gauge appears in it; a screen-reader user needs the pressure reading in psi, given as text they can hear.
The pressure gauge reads 650 psi
